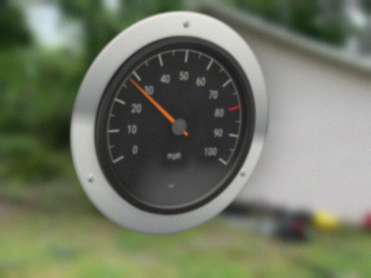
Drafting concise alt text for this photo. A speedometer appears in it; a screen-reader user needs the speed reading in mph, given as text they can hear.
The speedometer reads 27.5 mph
